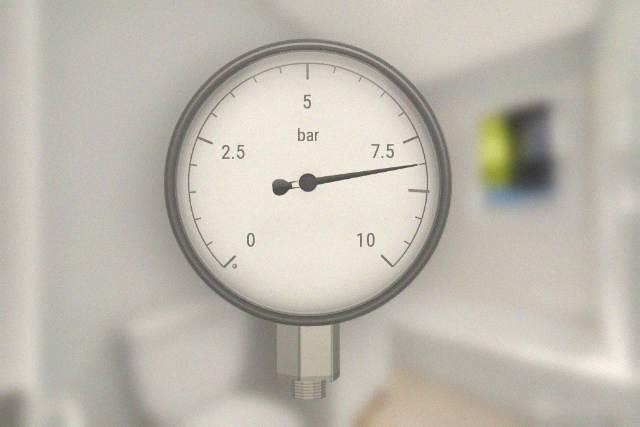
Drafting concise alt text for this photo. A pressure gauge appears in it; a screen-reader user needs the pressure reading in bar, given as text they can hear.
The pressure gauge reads 8 bar
